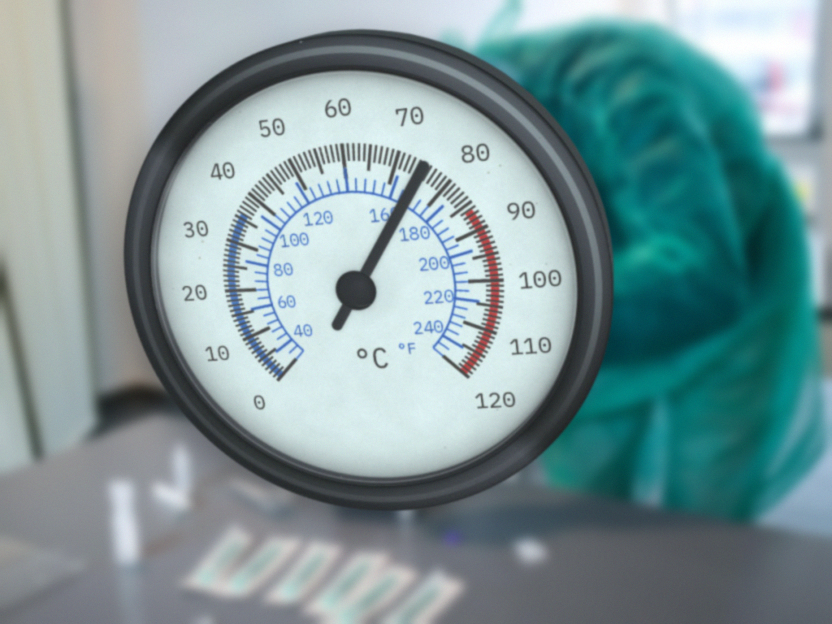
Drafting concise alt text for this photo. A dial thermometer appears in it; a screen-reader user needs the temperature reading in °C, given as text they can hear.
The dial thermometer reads 75 °C
